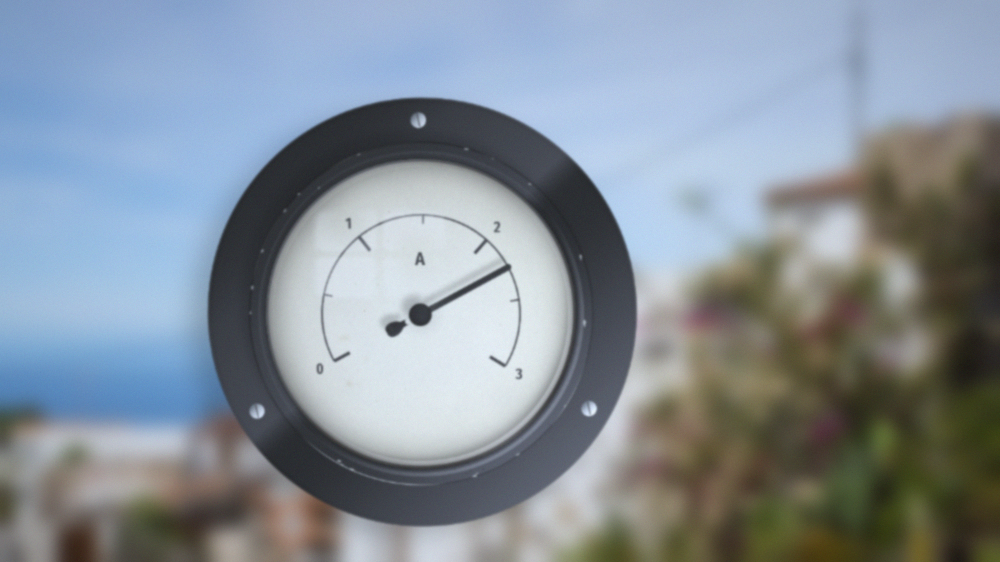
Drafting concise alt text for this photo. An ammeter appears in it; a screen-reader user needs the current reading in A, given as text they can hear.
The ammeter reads 2.25 A
